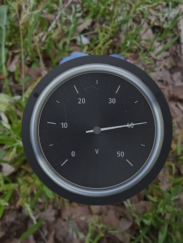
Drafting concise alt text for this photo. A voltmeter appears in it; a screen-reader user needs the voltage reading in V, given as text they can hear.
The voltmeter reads 40 V
